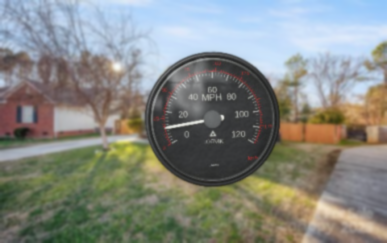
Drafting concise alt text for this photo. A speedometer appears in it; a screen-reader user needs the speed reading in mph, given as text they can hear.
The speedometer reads 10 mph
